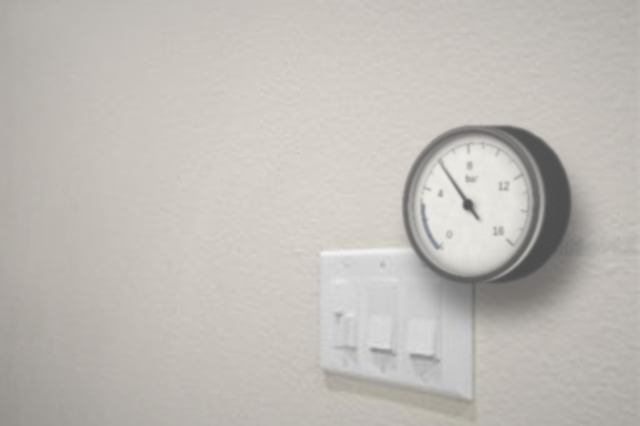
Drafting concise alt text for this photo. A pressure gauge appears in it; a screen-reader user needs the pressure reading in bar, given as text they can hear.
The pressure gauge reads 6 bar
